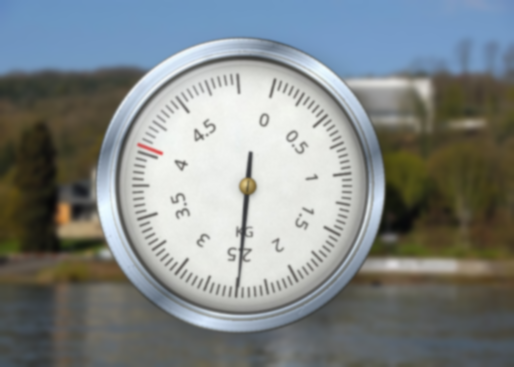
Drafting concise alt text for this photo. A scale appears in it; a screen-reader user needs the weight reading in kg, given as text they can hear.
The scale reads 2.5 kg
